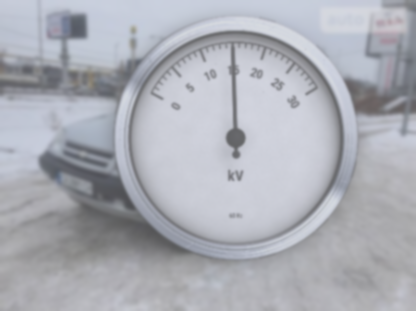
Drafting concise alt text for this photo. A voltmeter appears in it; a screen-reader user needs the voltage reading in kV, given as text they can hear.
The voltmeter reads 15 kV
